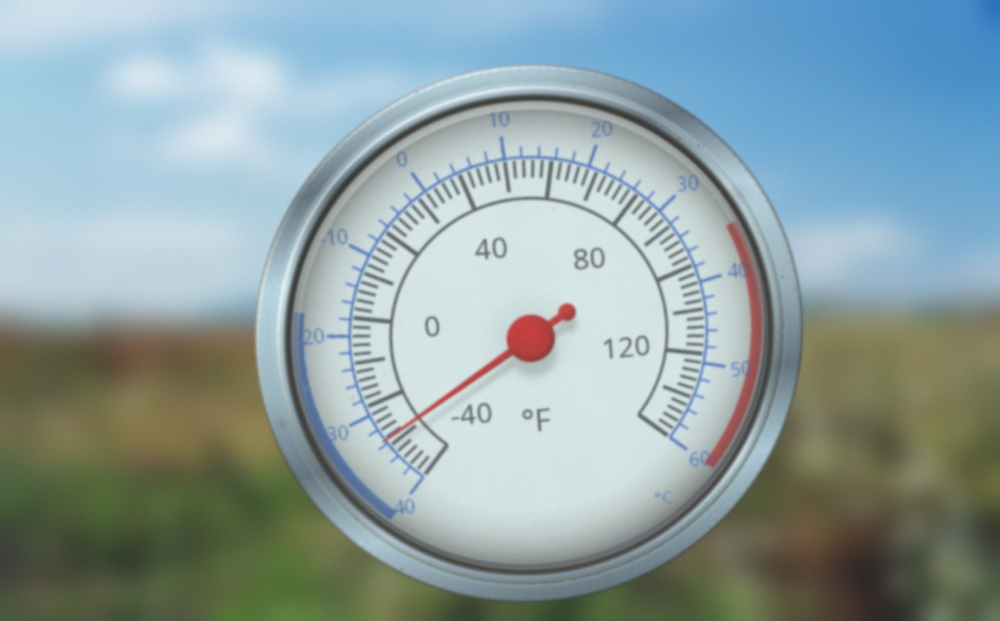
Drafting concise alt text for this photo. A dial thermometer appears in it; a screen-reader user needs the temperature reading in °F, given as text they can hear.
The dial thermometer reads -28 °F
